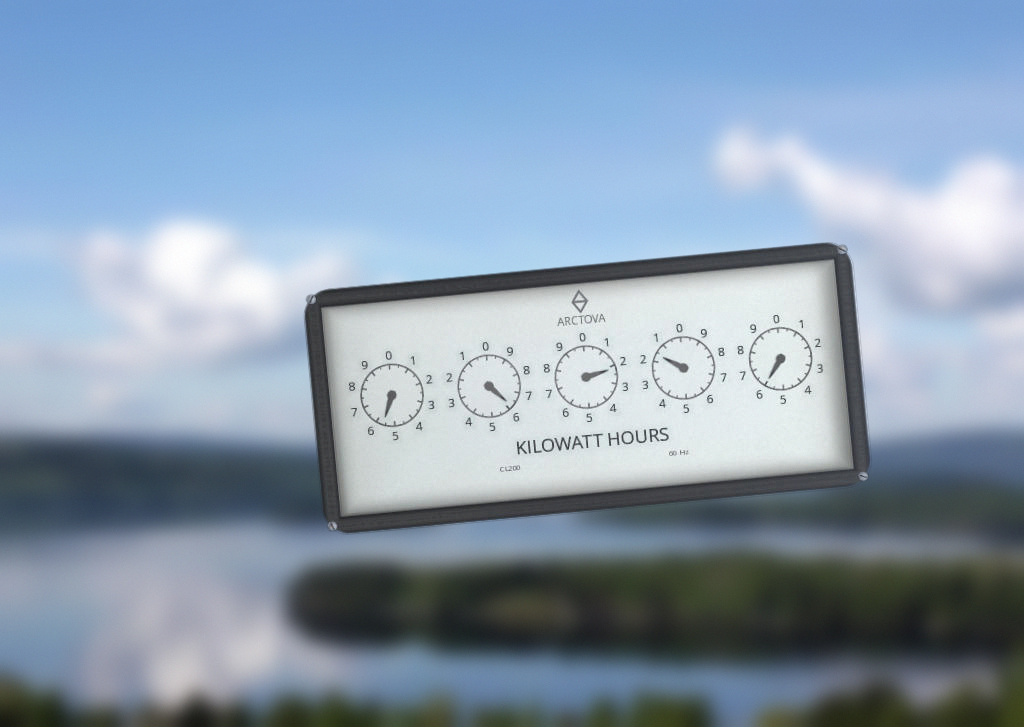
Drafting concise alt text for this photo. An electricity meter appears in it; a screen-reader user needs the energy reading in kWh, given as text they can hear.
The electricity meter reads 56216 kWh
